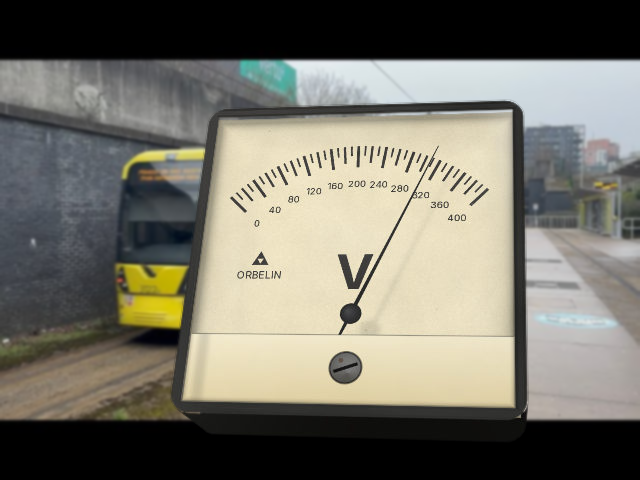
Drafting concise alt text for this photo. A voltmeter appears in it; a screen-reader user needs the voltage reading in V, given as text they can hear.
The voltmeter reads 310 V
